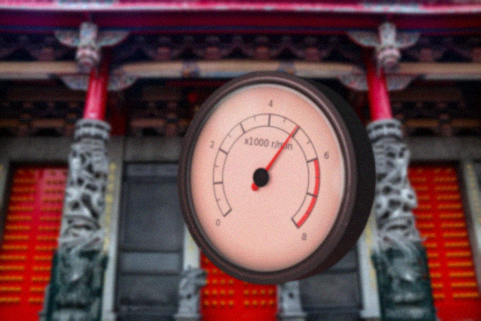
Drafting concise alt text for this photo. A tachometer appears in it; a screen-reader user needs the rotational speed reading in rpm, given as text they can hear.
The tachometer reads 5000 rpm
